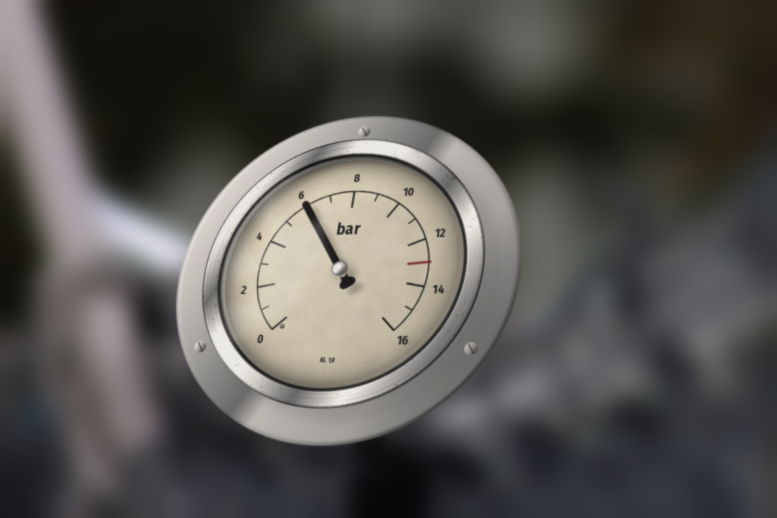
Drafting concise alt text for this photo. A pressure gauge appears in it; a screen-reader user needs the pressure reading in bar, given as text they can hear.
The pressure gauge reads 6 bar
